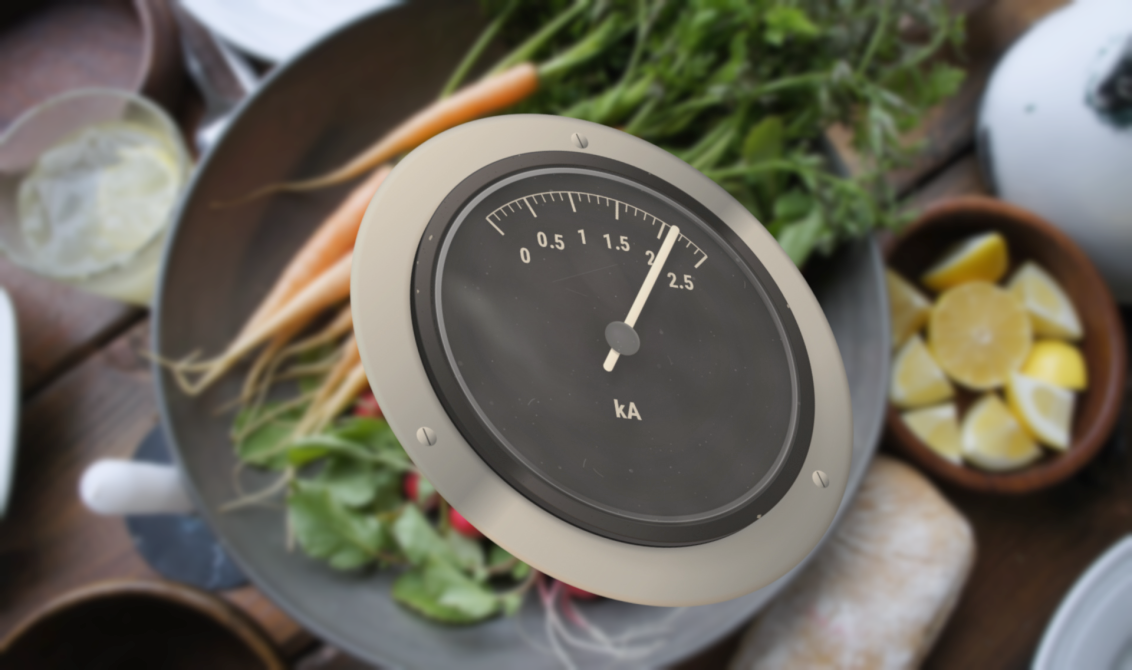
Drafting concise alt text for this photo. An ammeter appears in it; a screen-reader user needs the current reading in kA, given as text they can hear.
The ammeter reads 2.1 kA
